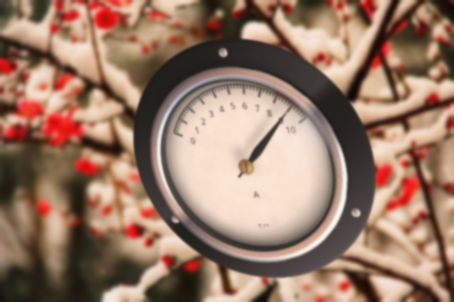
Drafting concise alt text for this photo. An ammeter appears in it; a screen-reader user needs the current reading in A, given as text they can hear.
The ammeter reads 9 A
